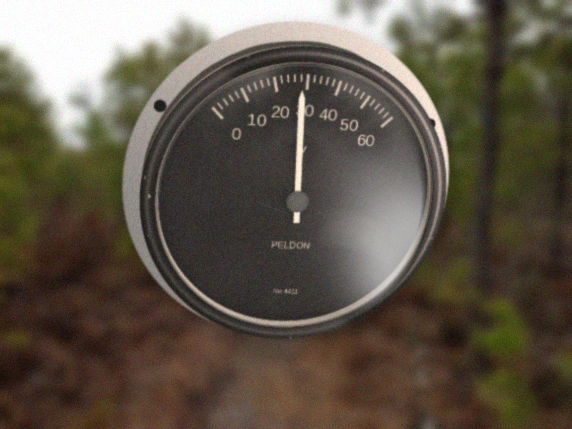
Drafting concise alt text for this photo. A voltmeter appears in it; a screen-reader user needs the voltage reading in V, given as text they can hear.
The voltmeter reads 28 V
